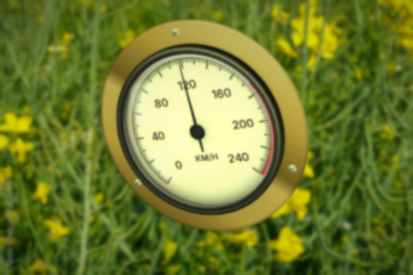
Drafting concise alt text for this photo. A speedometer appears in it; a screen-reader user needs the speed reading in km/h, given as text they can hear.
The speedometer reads 120 km/h
